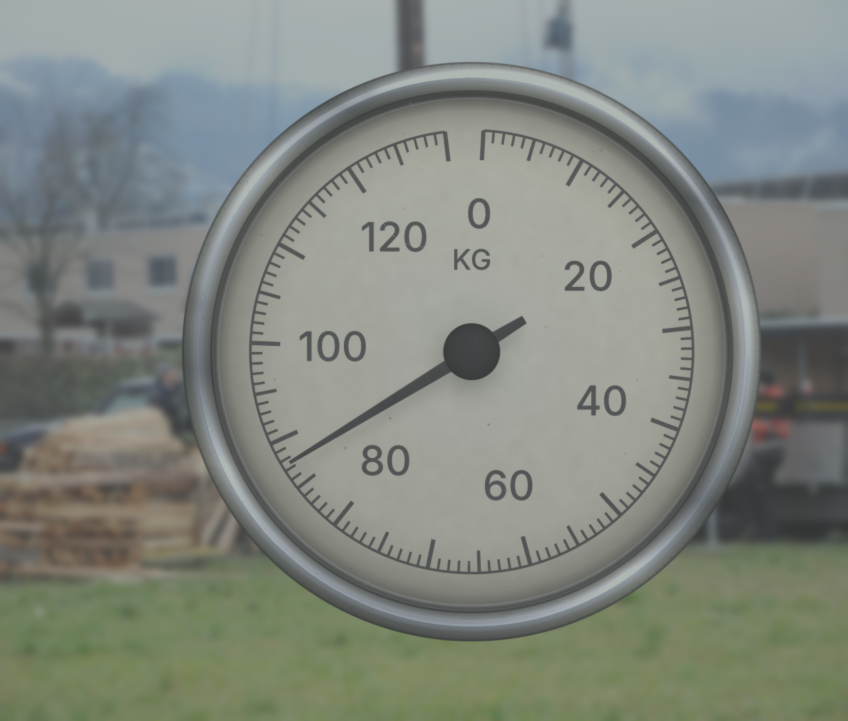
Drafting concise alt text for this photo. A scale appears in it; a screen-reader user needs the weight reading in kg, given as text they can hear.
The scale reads 87.5 kg
